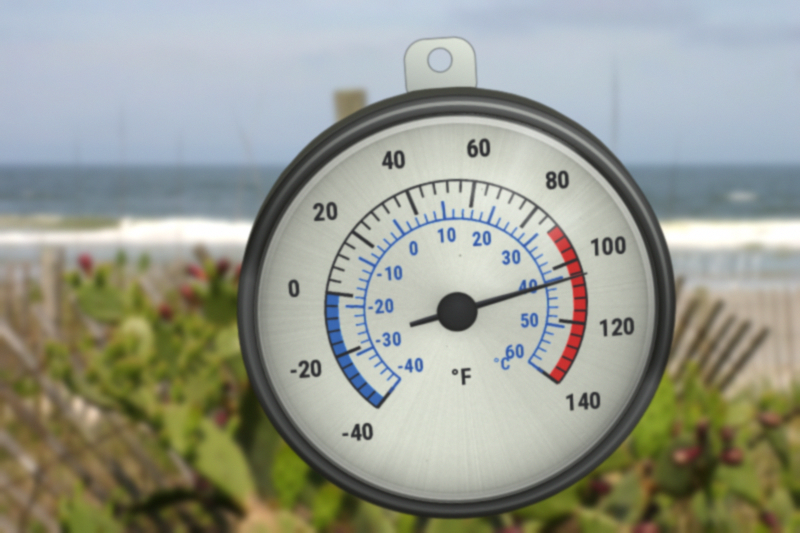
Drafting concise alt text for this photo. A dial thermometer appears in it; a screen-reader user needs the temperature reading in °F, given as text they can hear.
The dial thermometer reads 104 °F
